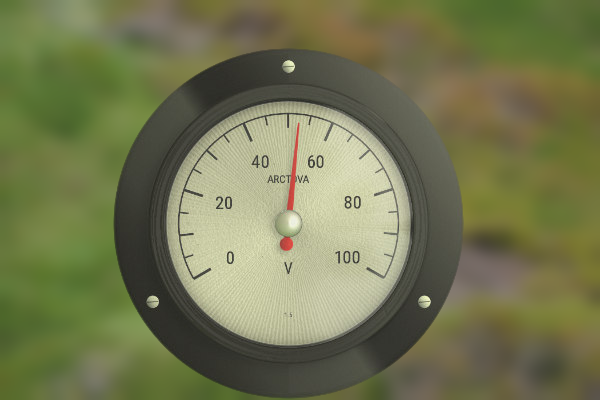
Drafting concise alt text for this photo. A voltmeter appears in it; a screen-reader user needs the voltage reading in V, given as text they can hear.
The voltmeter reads 52.5 V
